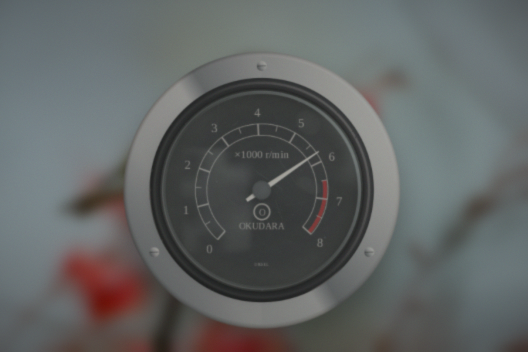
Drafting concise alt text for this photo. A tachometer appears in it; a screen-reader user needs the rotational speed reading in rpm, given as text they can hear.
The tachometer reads 5750 rpm
